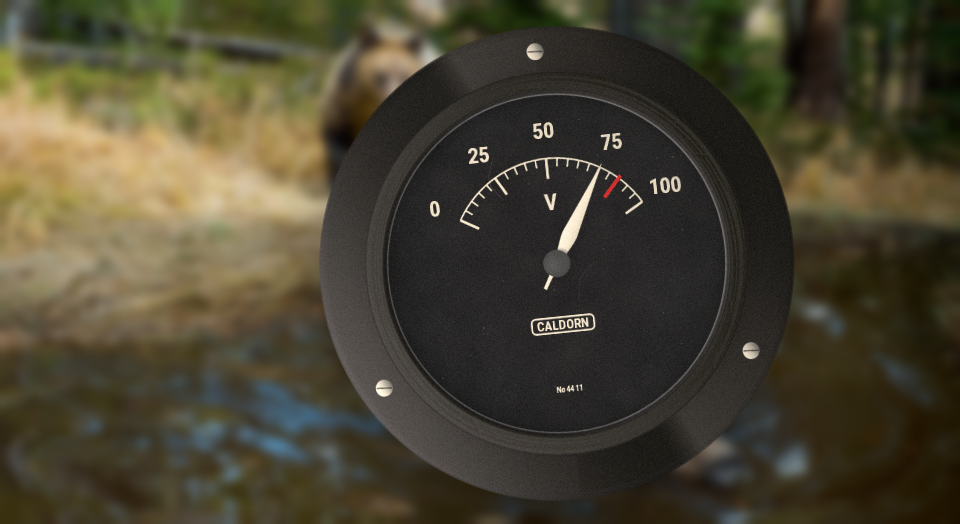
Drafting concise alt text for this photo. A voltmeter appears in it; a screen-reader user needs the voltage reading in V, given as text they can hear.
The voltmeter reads 75 V
